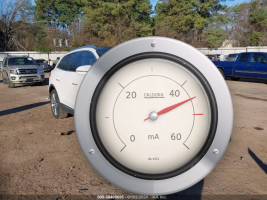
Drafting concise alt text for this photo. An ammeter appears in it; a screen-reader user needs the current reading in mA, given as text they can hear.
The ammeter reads 45 mA
